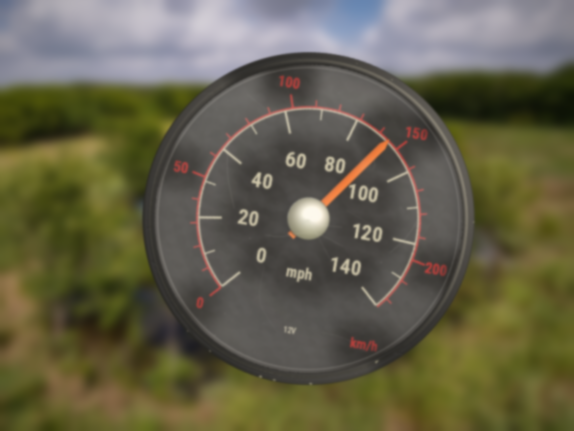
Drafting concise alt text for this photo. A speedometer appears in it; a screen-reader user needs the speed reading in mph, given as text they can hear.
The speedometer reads 90 mph
